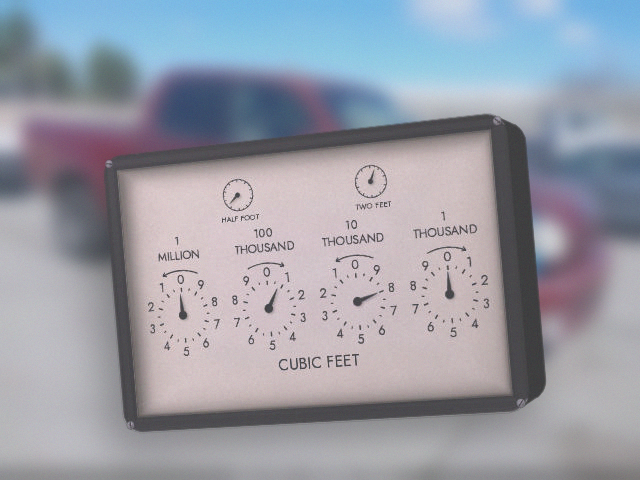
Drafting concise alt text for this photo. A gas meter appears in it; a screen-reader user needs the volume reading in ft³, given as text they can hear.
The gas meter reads 8000 ft³
